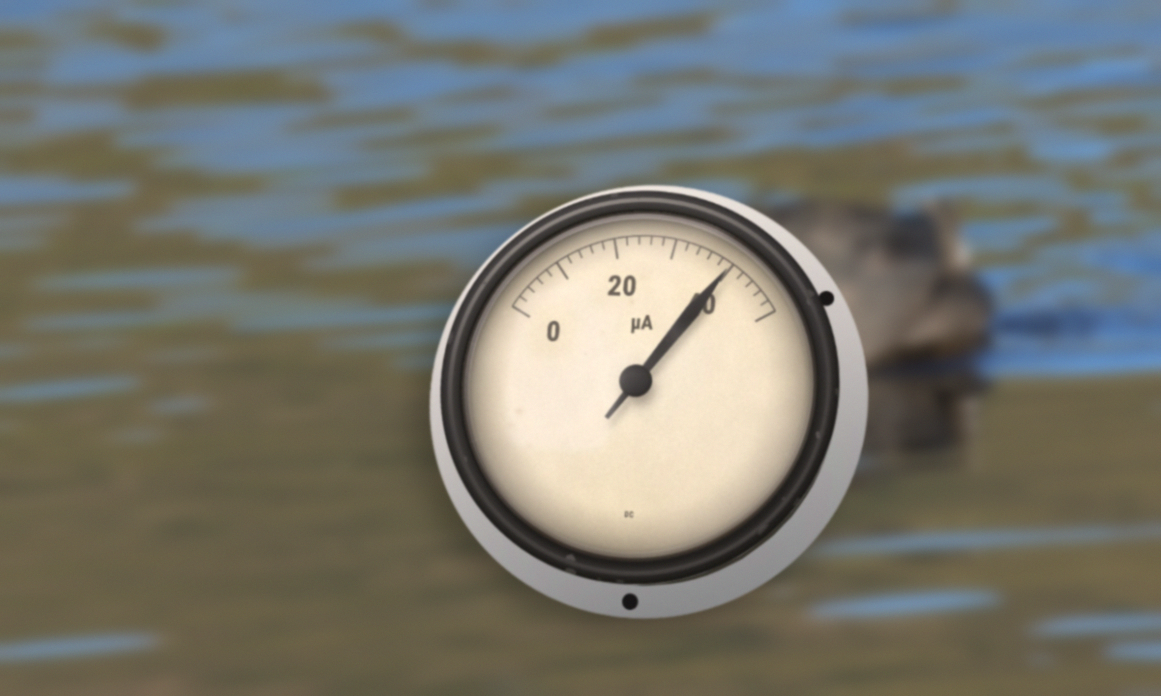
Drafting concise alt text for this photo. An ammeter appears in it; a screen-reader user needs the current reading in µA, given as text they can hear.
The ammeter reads 40 µA
